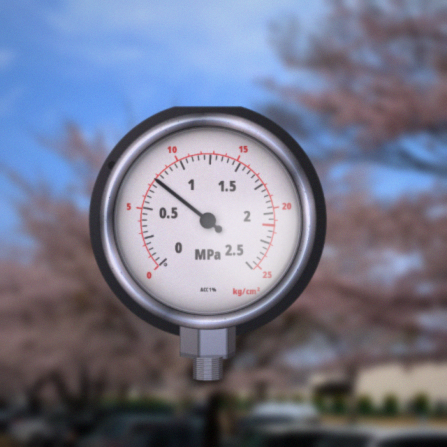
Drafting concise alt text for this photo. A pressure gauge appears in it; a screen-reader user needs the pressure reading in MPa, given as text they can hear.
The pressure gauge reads 0.75 MPa
